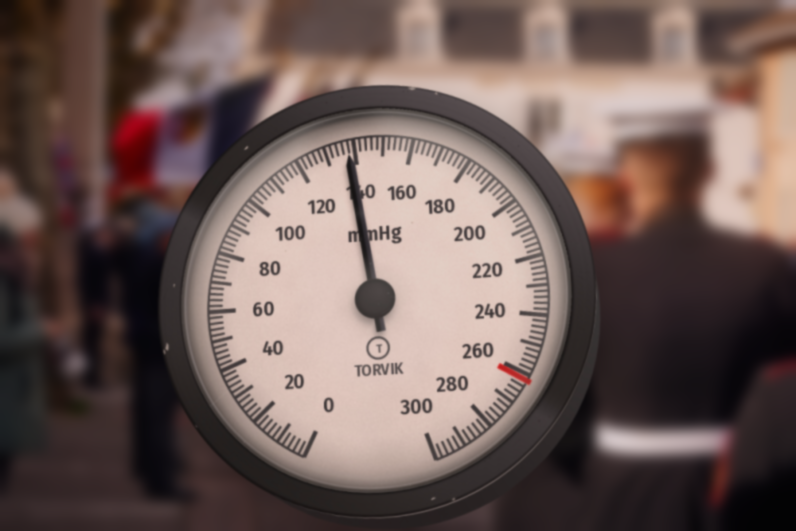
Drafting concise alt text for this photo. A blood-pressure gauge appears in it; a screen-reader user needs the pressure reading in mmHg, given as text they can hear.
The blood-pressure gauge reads 138 mmHg
